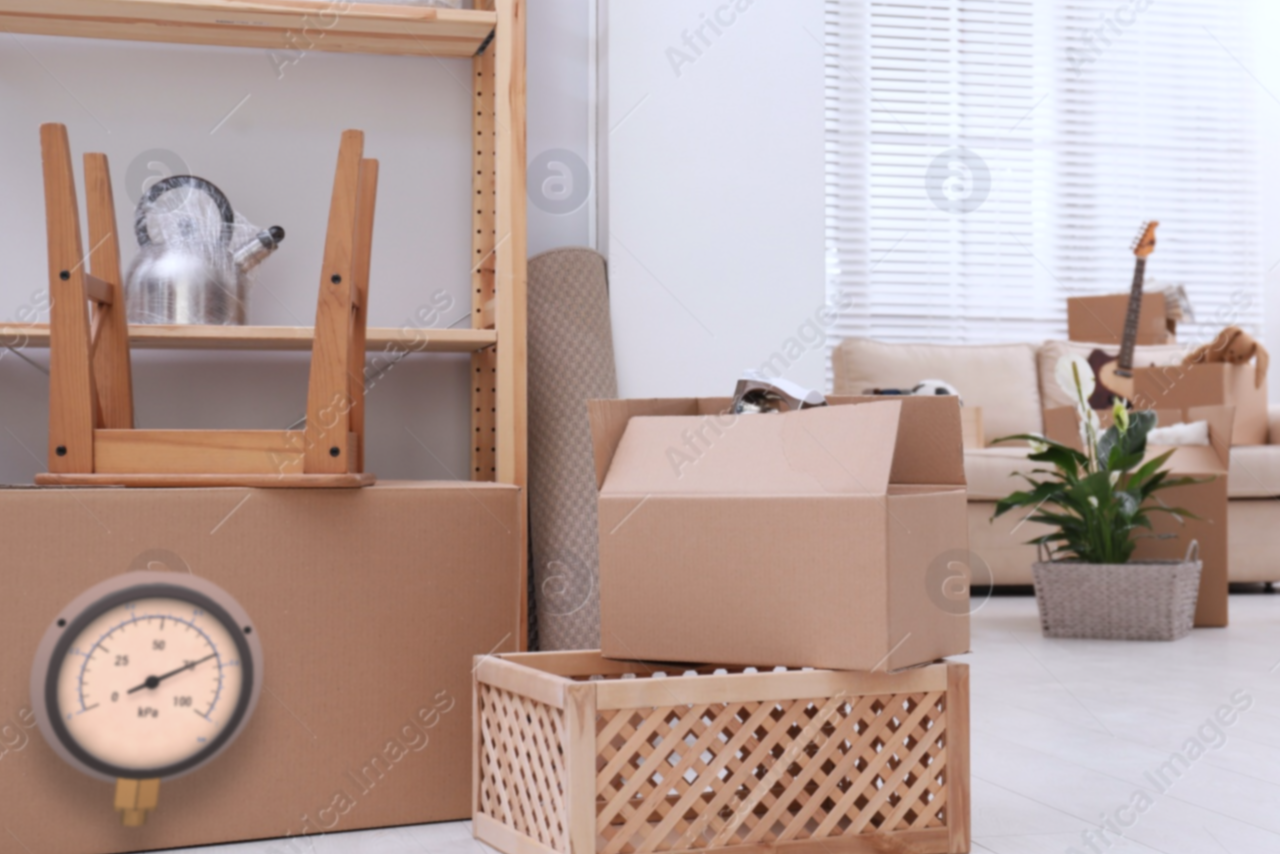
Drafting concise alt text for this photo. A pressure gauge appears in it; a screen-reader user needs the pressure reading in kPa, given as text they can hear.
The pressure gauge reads 75 kPa
